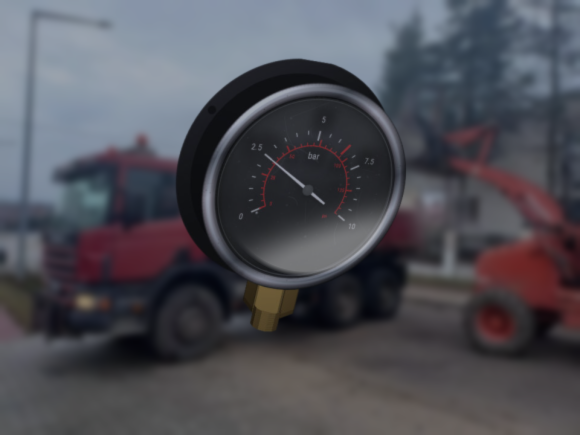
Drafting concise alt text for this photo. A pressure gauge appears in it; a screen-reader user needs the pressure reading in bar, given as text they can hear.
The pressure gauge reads 2.5 bar
